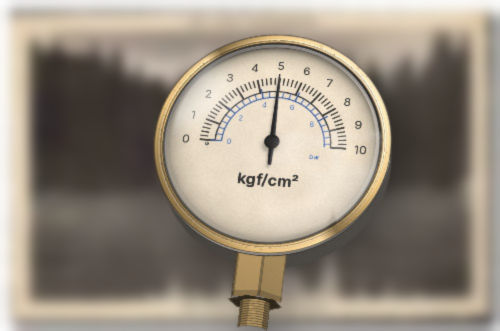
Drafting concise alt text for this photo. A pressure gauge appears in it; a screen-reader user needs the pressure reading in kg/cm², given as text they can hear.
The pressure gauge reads 5 kg/cm²
